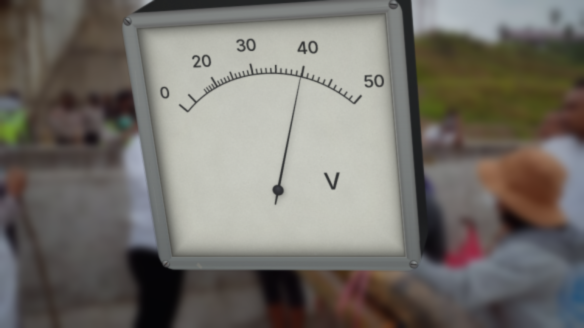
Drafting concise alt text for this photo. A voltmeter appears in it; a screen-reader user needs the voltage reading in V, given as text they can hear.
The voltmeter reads 40 V
